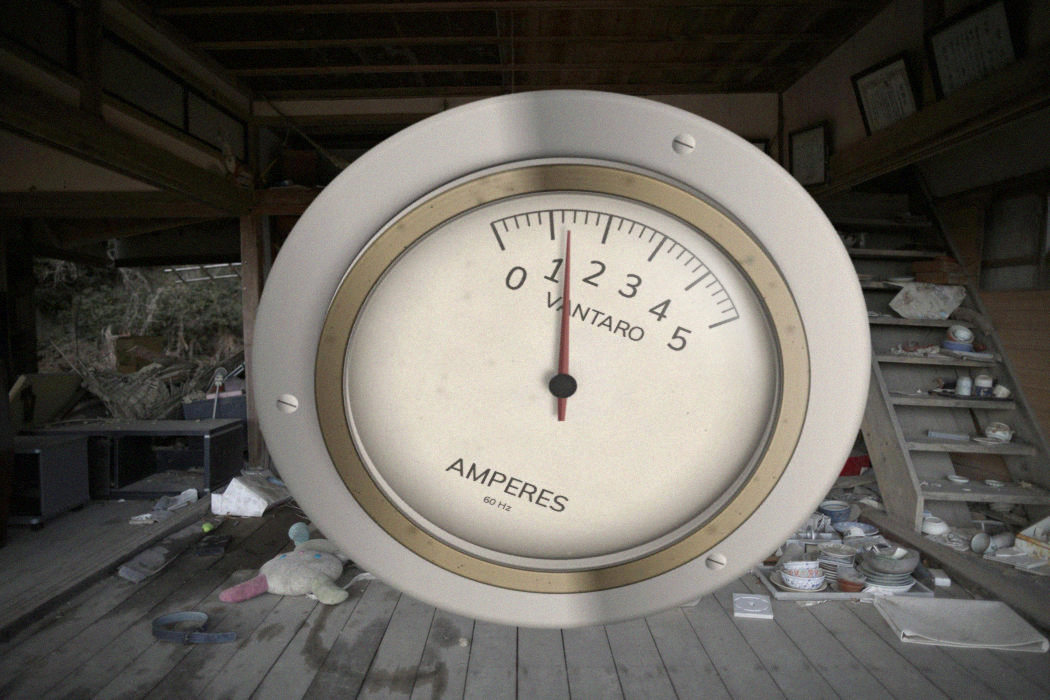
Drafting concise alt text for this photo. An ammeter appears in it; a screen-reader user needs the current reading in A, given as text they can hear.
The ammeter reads 1.3 A
